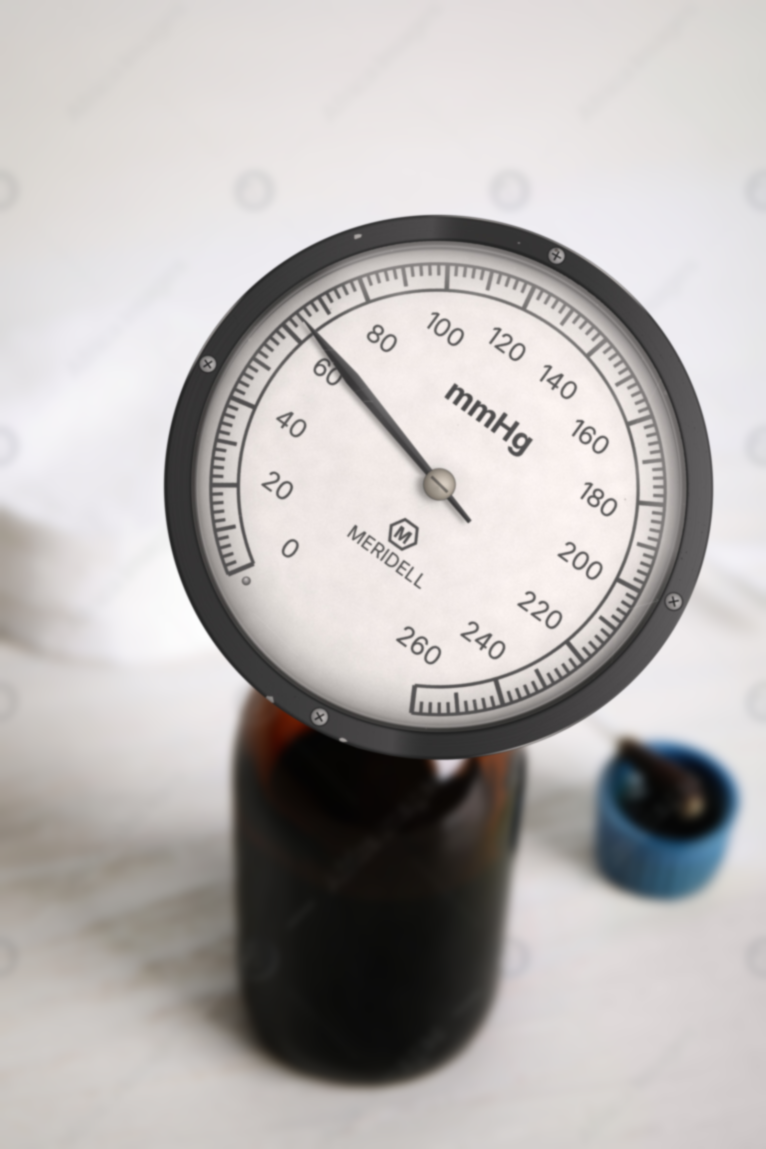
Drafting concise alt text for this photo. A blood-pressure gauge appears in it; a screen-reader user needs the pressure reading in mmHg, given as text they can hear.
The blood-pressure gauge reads 64 mmHg
